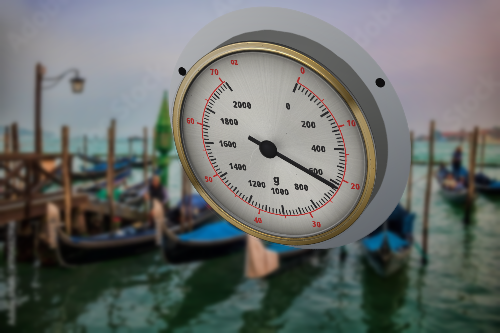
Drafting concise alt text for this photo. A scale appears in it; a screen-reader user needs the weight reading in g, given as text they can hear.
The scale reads 600 g
